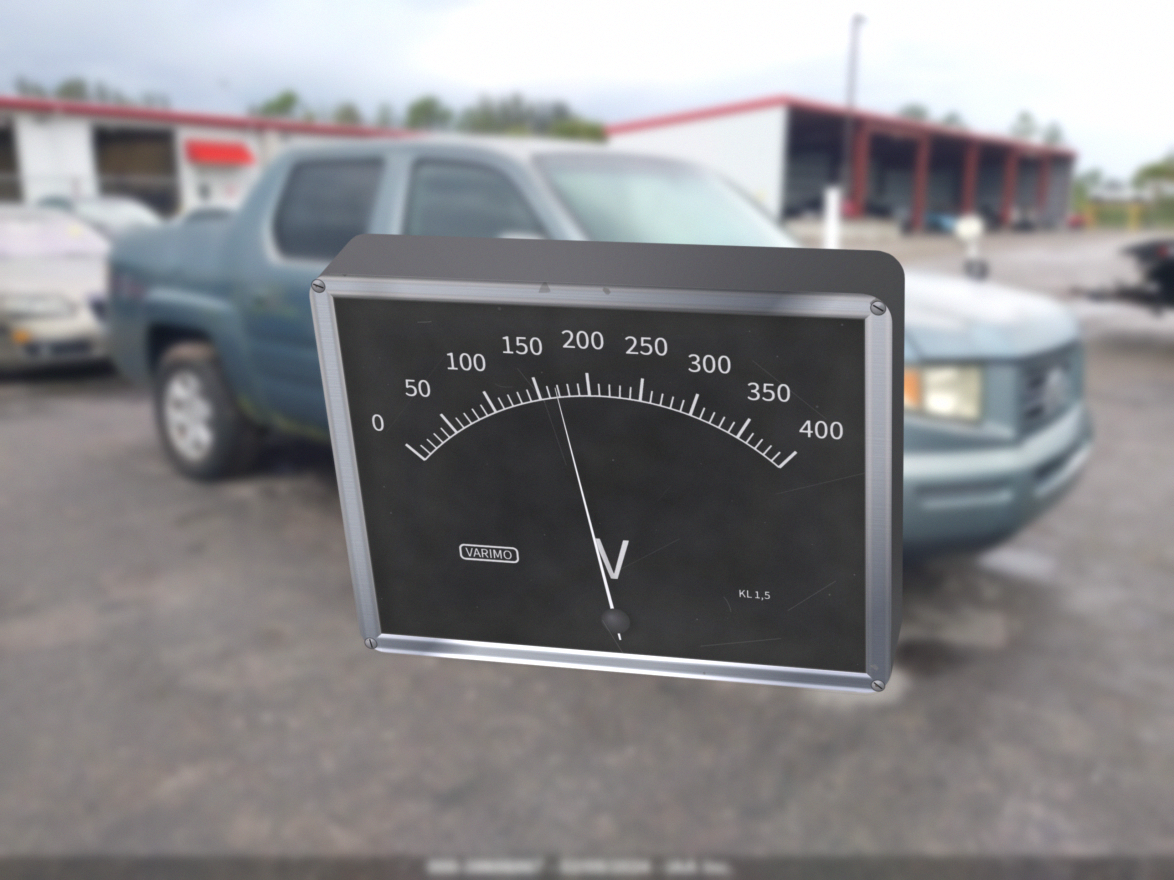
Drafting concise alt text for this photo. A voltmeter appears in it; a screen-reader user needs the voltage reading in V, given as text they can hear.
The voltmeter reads 170 V
